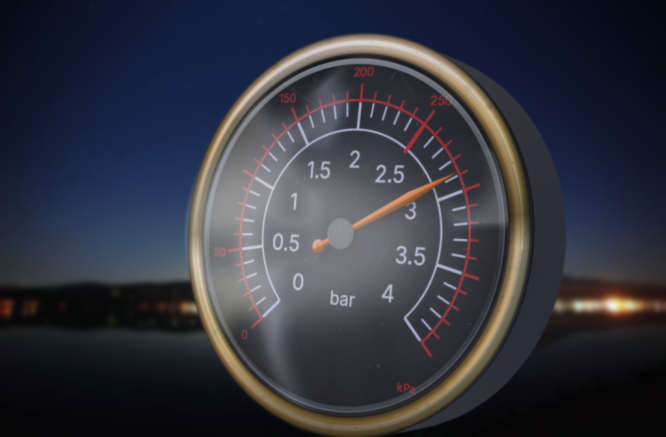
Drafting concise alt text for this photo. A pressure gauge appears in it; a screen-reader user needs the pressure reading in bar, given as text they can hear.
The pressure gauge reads 2.9 bar
